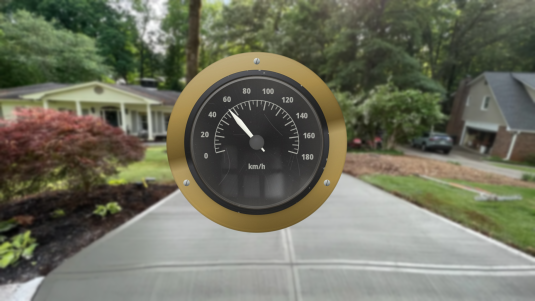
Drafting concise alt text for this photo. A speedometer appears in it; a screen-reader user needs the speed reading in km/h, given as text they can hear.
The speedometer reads 55 km/h
